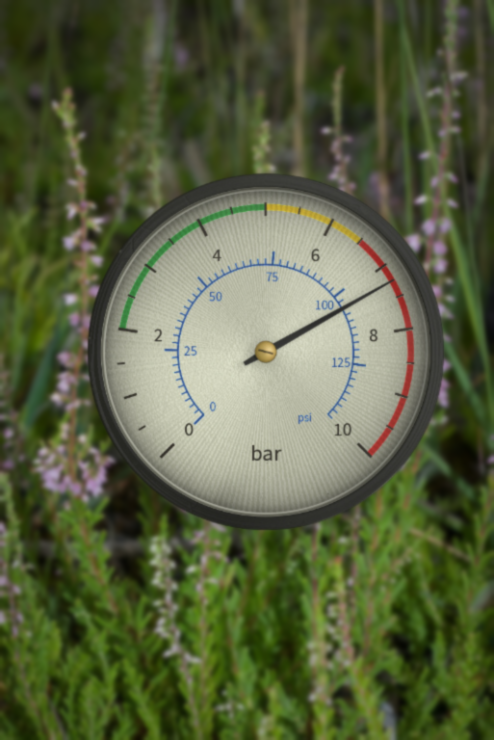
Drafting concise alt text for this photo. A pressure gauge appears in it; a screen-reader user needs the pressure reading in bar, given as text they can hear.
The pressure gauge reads 7.25 bar
